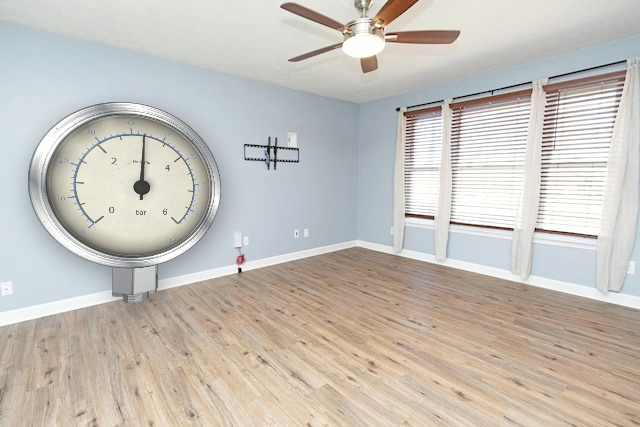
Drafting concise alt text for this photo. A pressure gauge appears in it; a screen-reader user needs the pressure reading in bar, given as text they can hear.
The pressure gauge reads 3 bar
